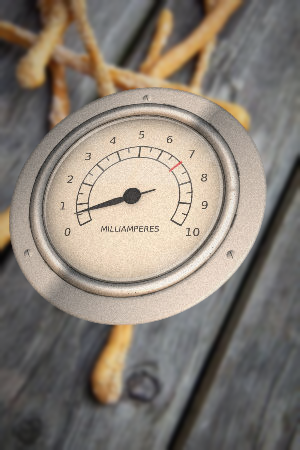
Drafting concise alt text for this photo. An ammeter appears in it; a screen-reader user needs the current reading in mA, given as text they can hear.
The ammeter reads 0.5 mA
